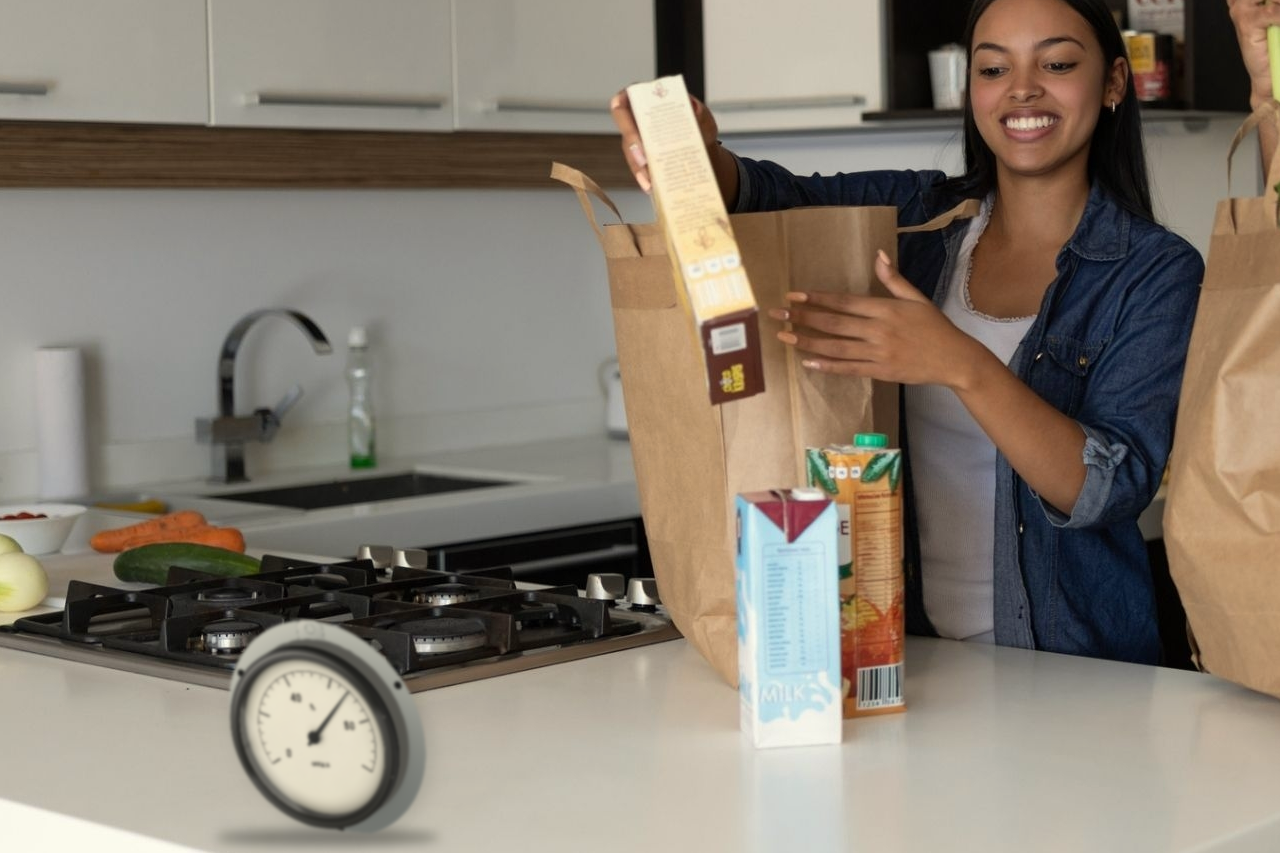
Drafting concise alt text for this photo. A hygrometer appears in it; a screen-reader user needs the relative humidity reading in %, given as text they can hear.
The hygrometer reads 68 %
